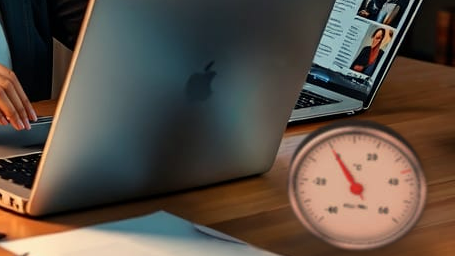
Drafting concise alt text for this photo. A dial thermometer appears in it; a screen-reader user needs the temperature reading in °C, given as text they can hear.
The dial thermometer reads 0 °C
